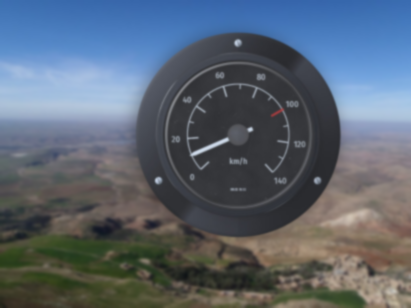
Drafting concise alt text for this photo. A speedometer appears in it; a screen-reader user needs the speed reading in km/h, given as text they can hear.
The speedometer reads 10 km/h
